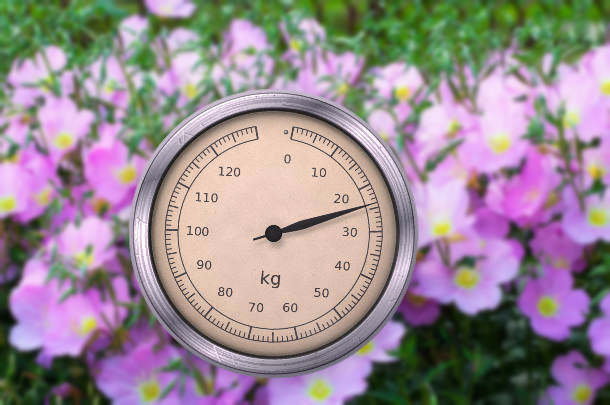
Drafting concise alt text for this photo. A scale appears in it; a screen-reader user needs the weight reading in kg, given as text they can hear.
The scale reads 24 kg
